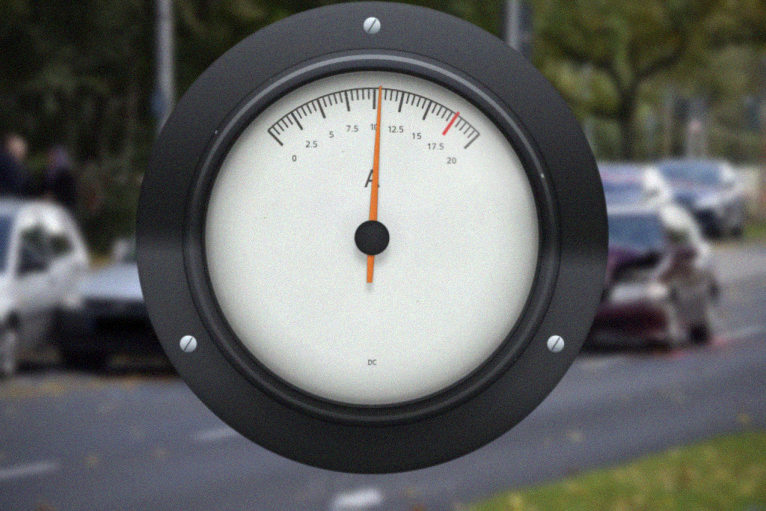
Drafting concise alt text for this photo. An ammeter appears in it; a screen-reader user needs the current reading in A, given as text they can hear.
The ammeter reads 10.5 A
